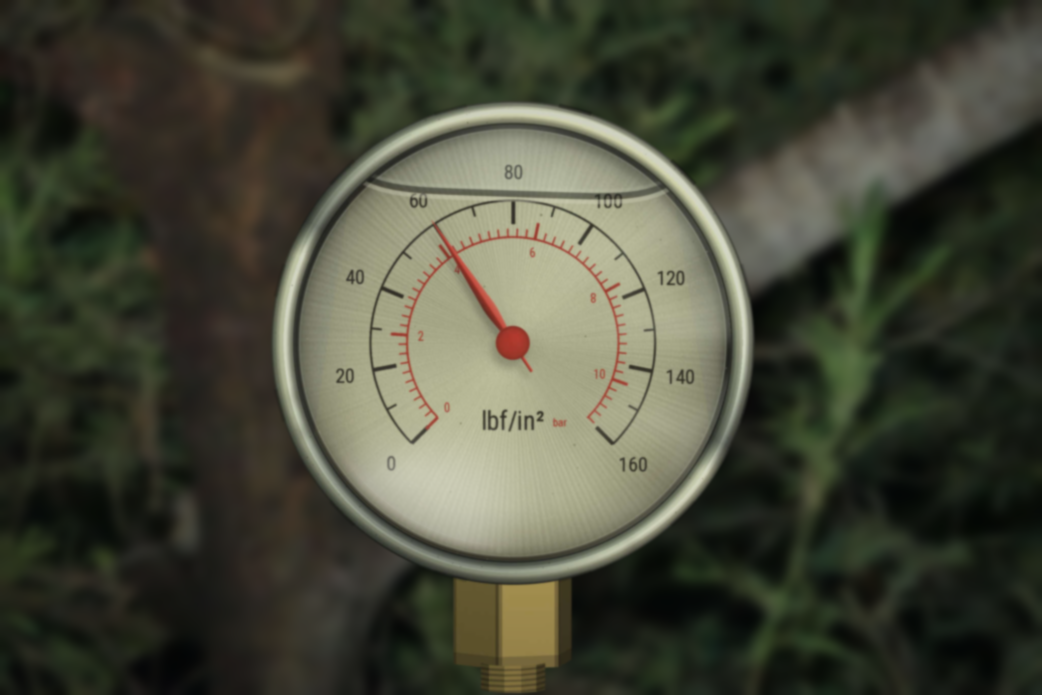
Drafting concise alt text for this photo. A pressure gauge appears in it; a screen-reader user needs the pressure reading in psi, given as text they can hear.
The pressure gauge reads 60 psi
